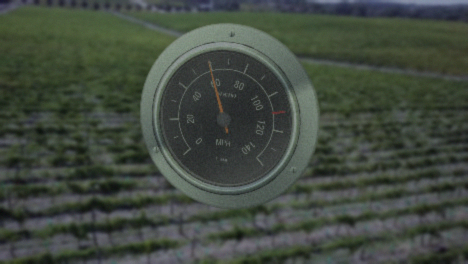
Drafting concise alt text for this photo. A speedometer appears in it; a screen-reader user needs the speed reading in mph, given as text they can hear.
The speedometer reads 60 mph
